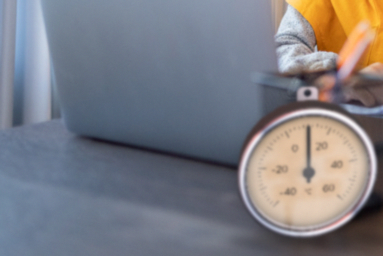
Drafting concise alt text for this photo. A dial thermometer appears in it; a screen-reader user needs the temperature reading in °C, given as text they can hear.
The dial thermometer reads 10 °C
